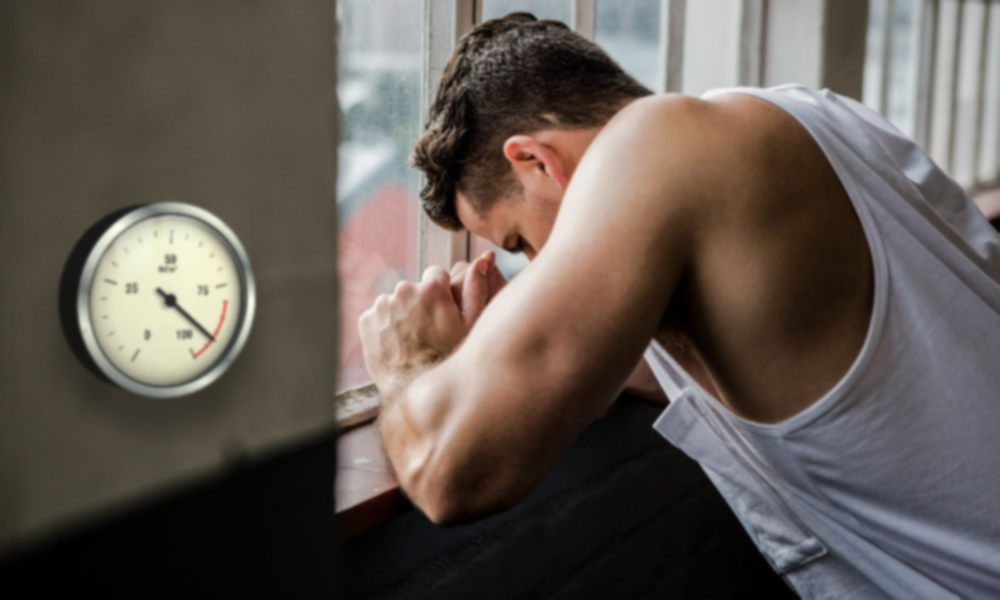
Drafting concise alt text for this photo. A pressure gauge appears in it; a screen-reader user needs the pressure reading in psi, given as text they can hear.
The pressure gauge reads 92.5 psi
